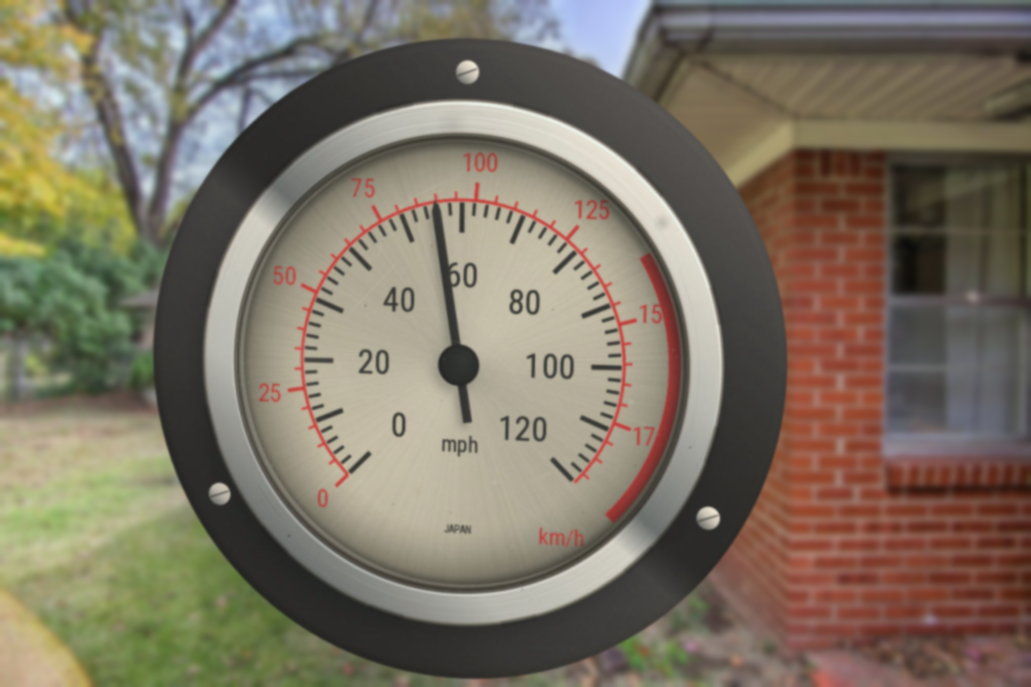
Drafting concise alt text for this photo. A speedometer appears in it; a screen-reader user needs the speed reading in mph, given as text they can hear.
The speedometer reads 56 mph
